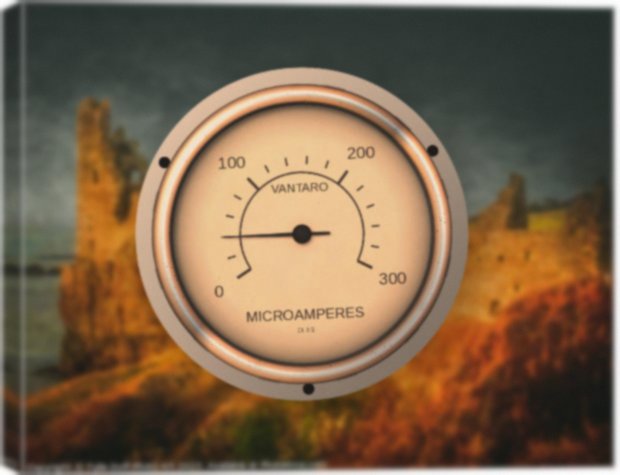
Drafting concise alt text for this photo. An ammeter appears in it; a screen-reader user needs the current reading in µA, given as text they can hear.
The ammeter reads 40 µA
